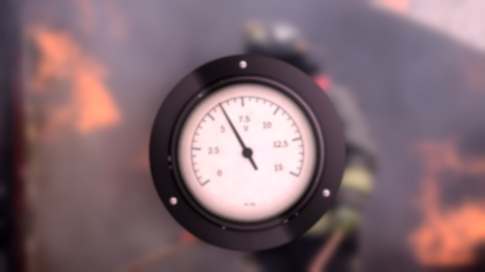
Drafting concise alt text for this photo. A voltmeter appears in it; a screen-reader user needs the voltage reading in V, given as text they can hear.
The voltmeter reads 6 V
